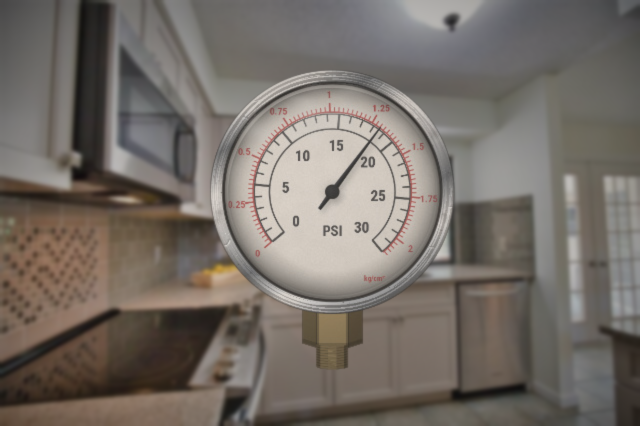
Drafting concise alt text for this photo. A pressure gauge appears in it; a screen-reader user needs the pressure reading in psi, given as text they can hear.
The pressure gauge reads 18.5 psi
